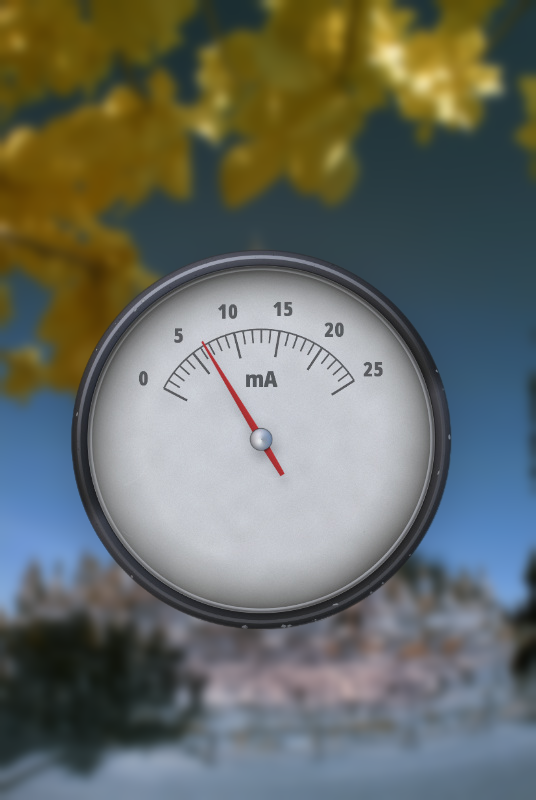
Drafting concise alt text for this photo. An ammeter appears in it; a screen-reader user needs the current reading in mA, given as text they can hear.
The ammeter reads 6.5 mA
